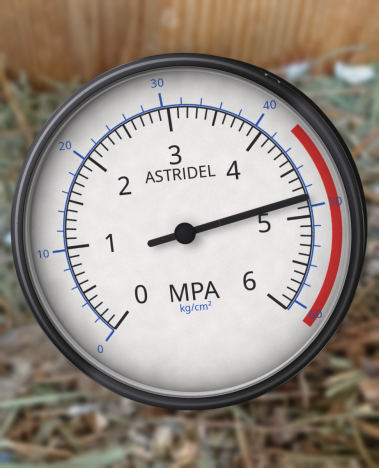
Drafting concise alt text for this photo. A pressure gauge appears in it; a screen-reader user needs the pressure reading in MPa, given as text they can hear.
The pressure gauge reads 4.8 MPa
